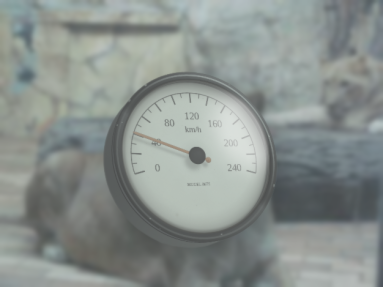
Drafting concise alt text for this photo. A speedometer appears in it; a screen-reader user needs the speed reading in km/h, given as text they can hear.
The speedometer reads 40 km/h
